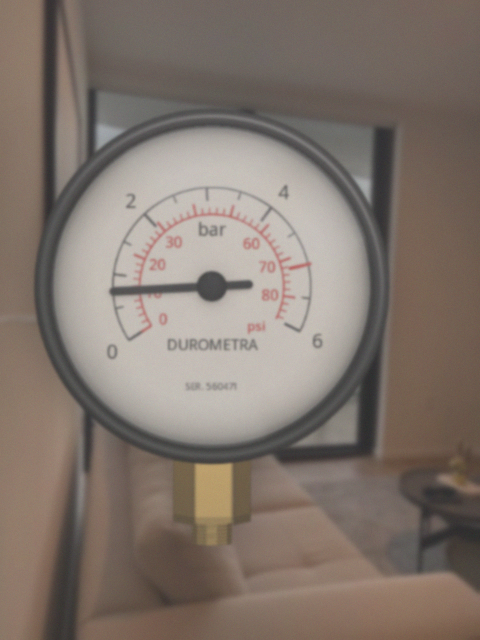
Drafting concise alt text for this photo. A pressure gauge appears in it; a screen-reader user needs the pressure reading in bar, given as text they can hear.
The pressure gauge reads 0.75 bar
